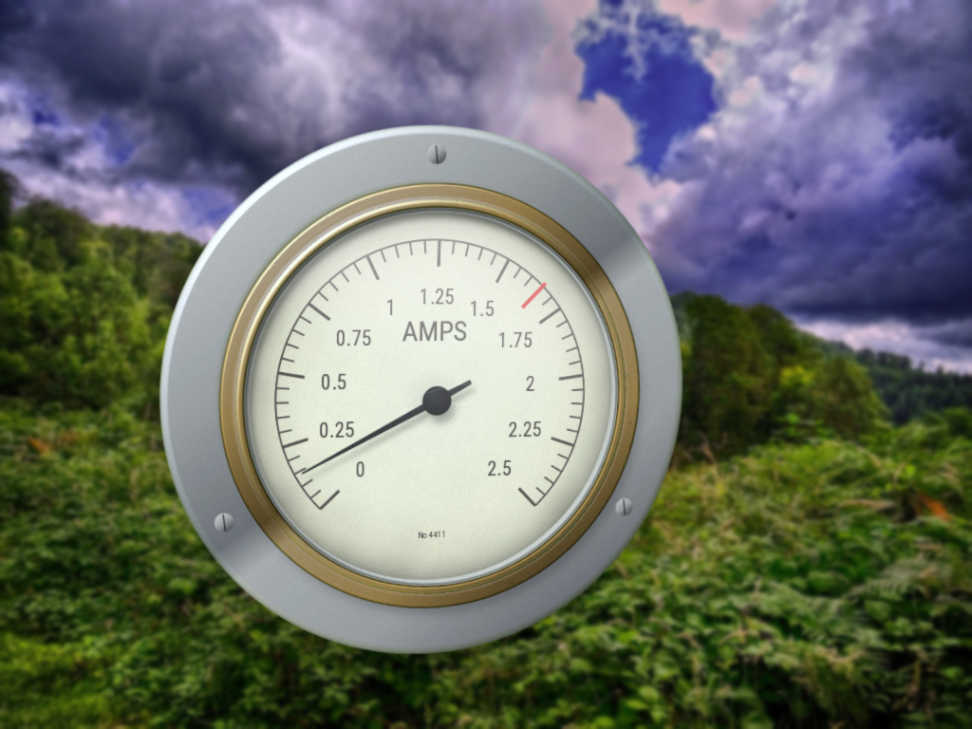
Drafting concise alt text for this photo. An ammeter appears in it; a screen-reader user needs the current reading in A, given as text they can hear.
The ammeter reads 0.15 A
